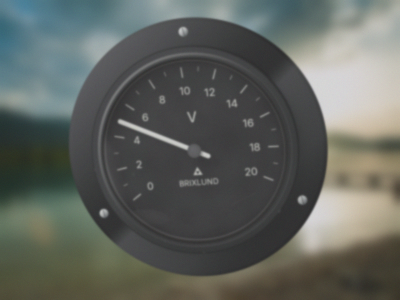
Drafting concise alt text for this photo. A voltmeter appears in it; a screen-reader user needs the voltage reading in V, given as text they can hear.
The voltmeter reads 5 V
